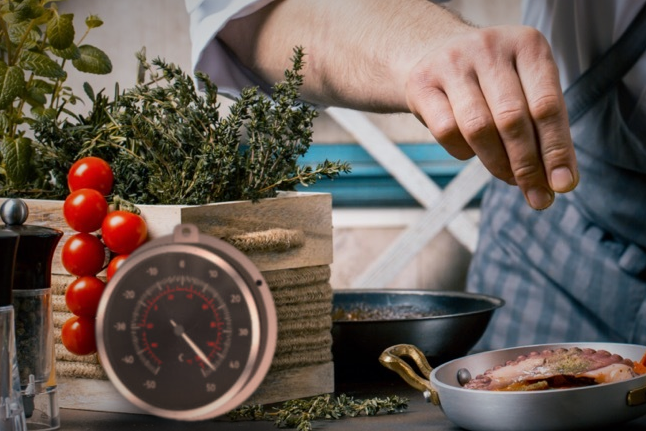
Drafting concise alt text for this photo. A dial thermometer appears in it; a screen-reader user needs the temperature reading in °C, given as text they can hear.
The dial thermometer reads 45 °C
